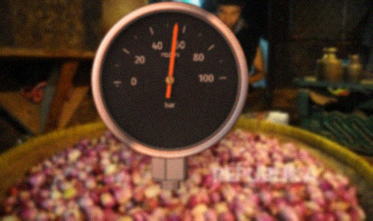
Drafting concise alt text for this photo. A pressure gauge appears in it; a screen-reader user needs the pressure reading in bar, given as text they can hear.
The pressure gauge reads 55 bar
